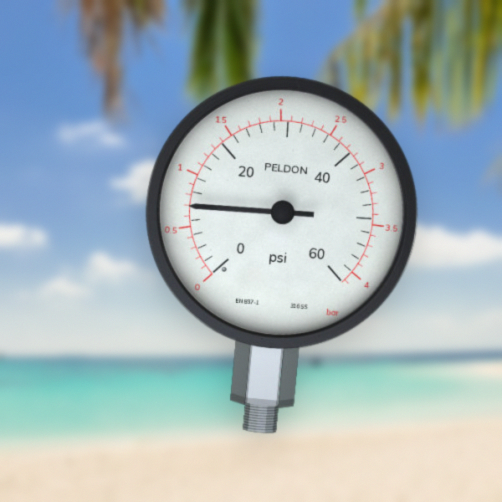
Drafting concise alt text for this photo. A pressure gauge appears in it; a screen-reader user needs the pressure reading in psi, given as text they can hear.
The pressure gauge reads 10 psi
